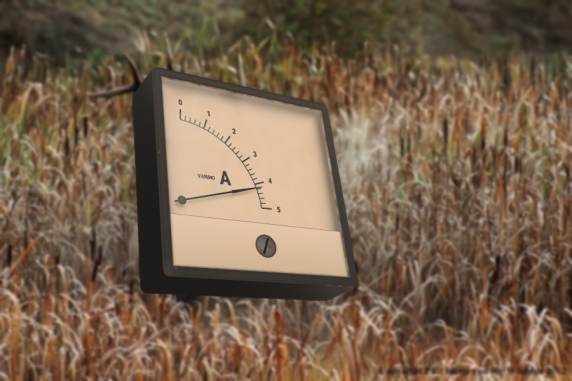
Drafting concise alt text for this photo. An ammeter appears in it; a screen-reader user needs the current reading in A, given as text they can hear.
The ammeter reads 4.2 A
